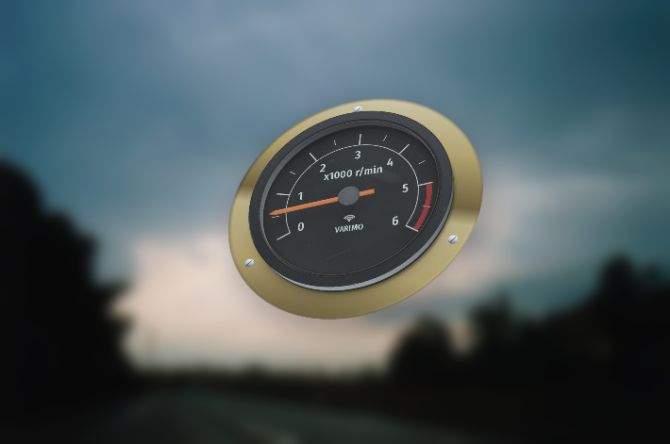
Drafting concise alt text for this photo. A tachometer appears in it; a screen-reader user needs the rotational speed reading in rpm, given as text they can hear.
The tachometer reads 500 rpm
